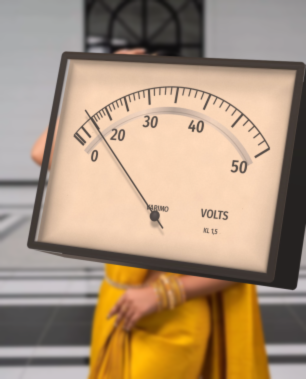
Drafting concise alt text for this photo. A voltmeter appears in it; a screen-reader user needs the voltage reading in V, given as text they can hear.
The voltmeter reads 15 V
